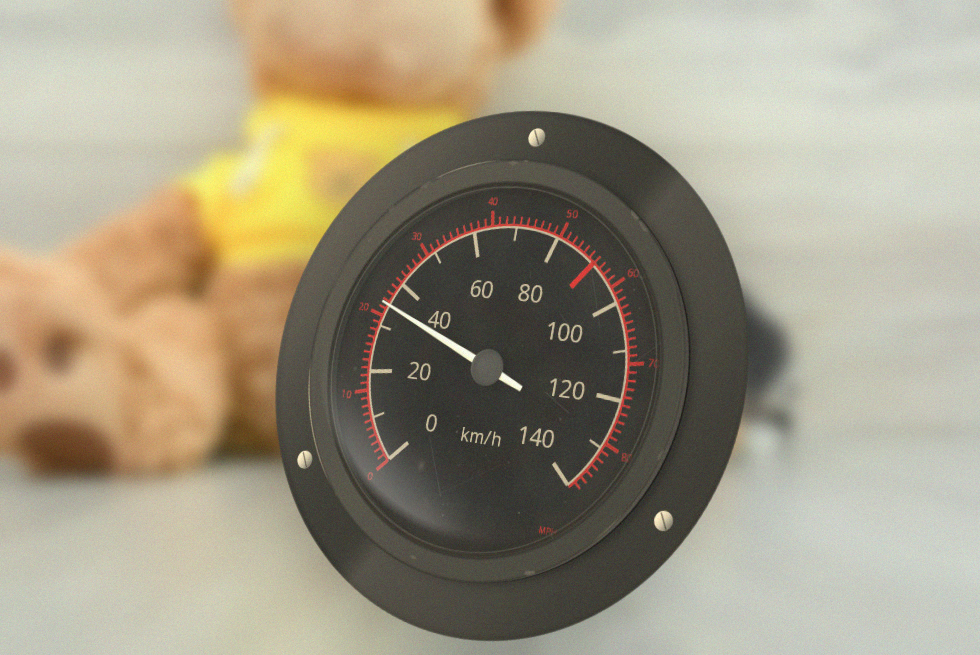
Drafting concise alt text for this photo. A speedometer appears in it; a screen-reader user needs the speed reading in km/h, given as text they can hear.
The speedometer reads 35 km/h
